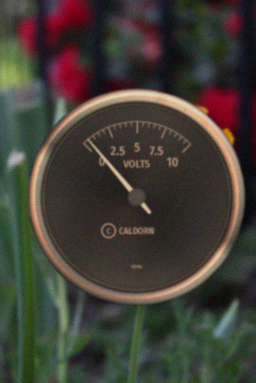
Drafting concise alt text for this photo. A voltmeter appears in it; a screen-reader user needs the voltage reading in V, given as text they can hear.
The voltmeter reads 0.5 V
